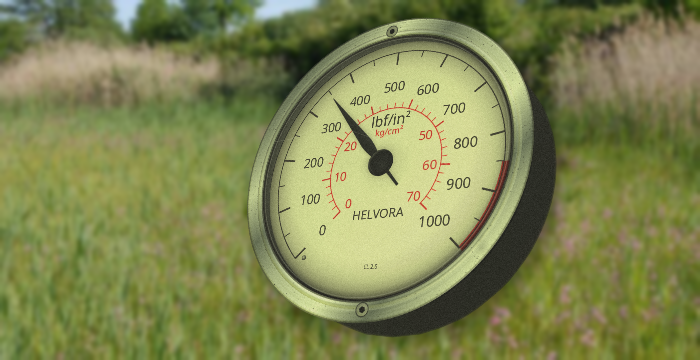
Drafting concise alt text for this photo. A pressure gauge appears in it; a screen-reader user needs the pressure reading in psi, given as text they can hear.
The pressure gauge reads 350 psi
